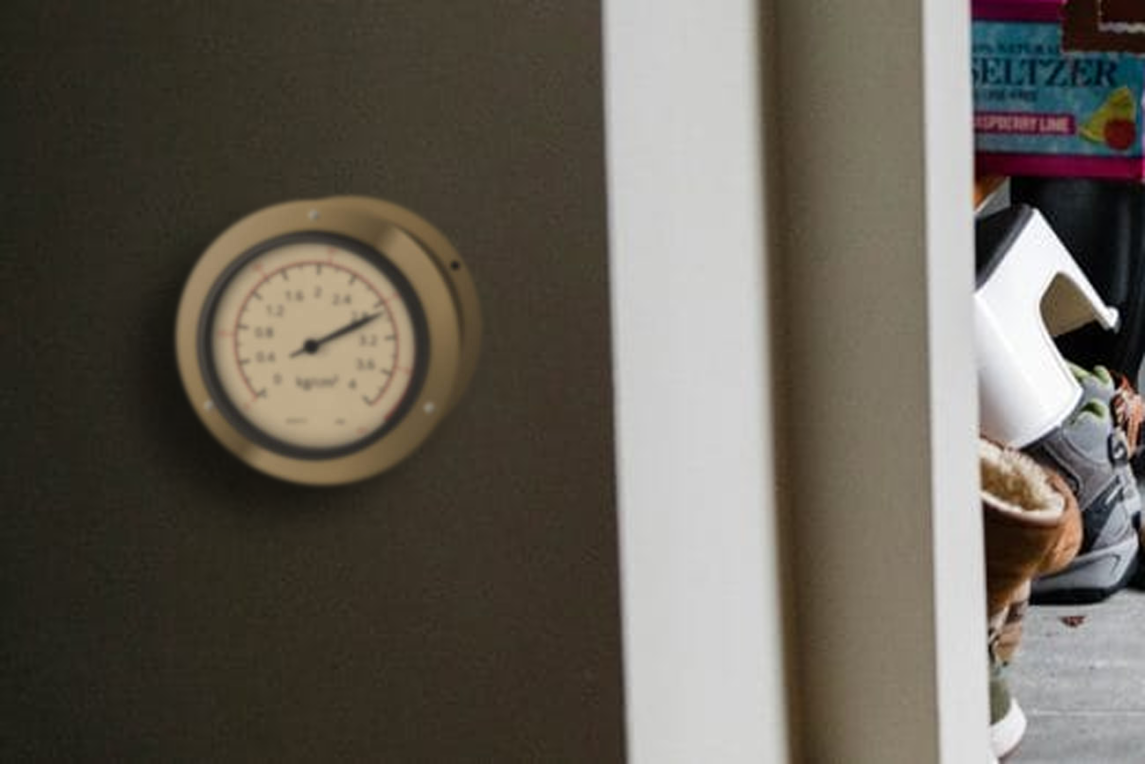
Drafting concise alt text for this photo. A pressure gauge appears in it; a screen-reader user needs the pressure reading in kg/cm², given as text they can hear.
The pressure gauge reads 2.9 kg/cm²
